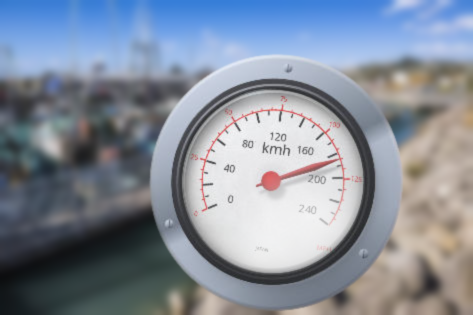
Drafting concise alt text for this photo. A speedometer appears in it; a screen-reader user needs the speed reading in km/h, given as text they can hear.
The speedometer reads 185 km/h
